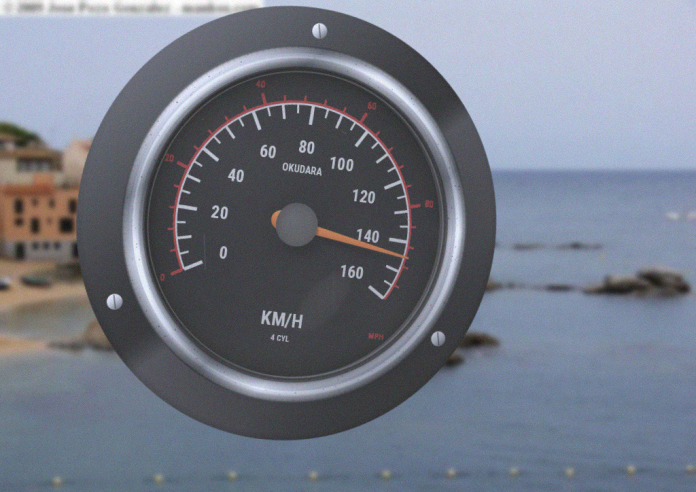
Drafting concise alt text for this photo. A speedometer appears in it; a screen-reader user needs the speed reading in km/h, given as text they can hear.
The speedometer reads 145 km/h
